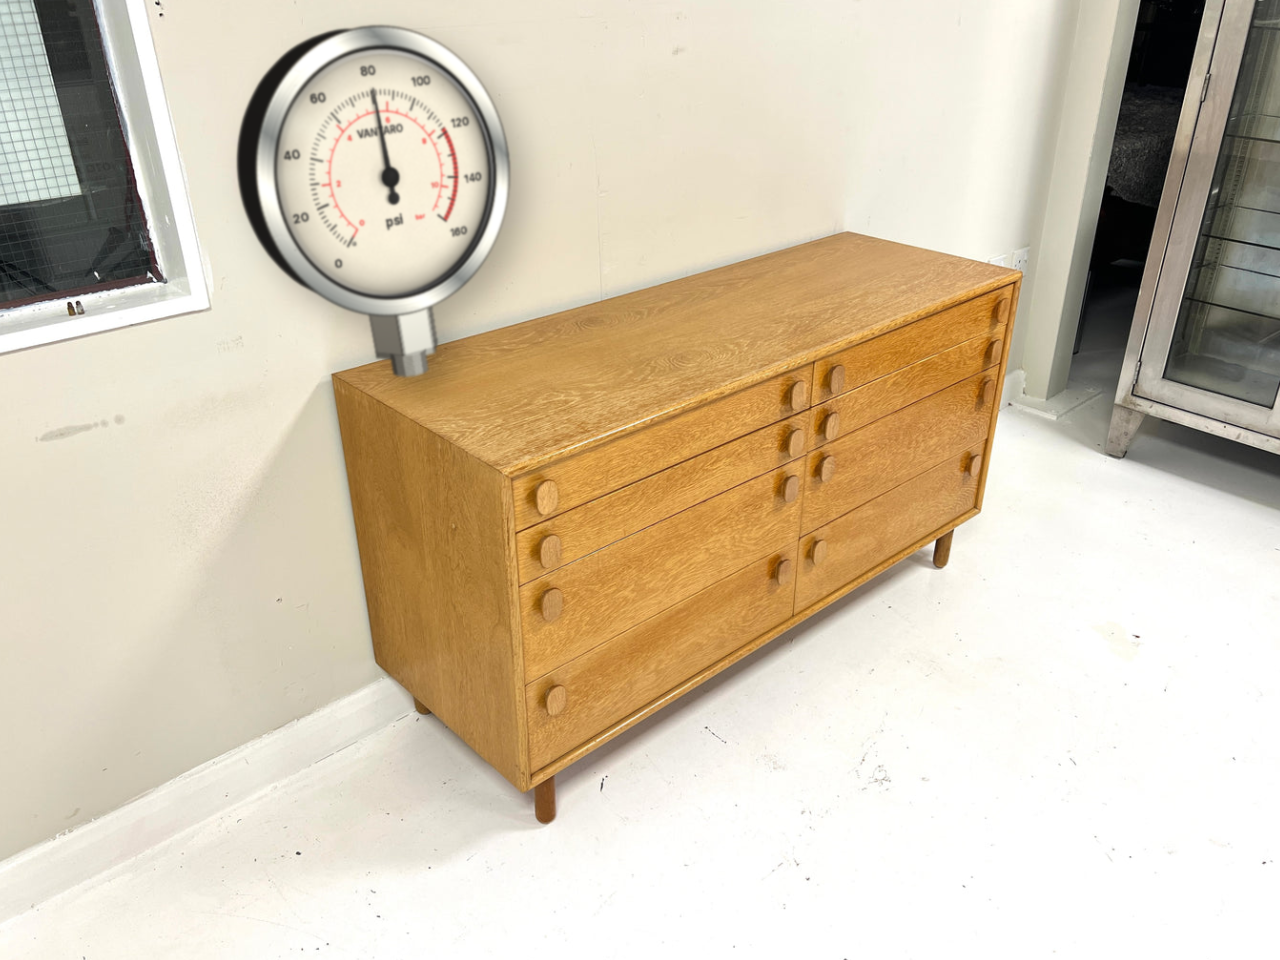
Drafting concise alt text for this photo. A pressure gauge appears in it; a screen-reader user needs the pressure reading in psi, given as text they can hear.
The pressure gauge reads 80 psi
